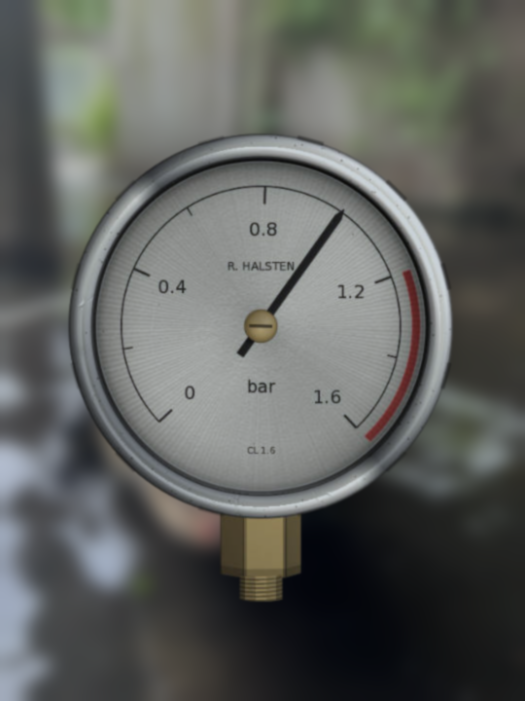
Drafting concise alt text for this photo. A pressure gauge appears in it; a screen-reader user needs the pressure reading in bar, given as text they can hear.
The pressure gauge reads 1 bar
